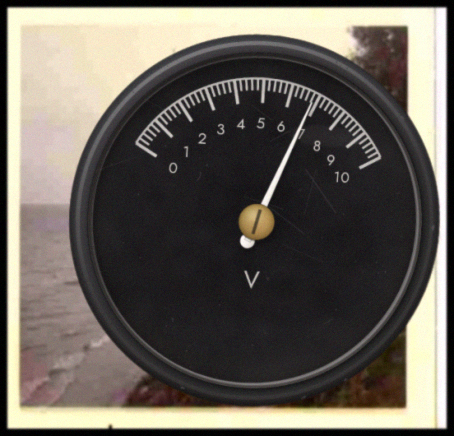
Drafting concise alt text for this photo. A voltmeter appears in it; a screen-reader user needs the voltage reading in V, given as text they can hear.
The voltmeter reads 6.8 V
